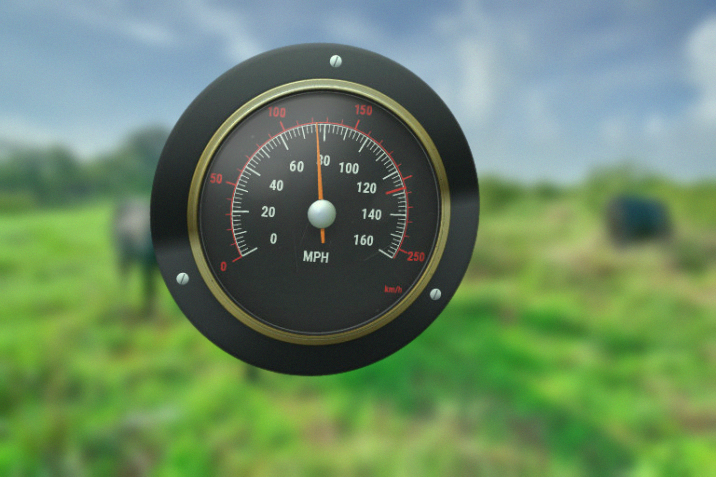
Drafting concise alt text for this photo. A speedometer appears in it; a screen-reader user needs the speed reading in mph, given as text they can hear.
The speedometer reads 76 mph
